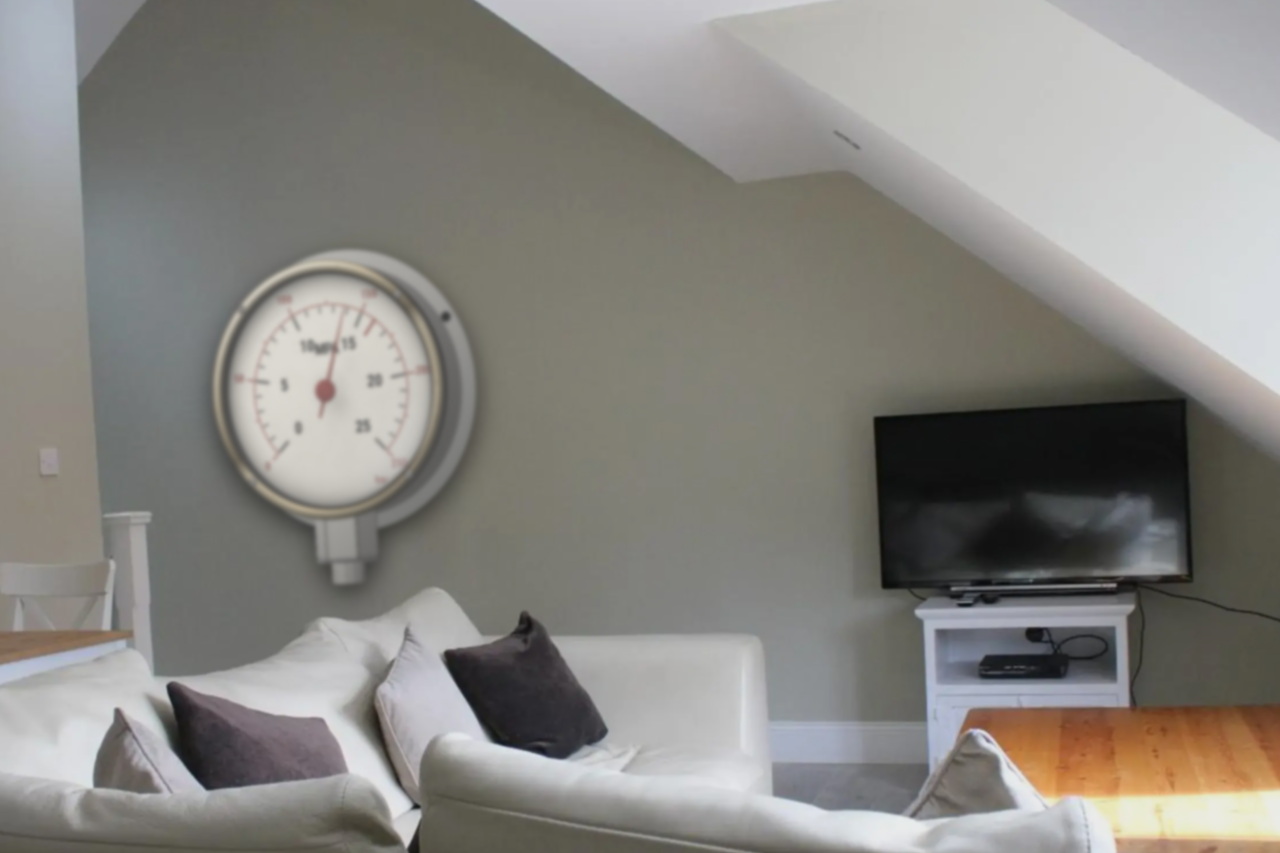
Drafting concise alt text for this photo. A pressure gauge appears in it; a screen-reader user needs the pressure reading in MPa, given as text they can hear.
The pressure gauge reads 14 MPa
